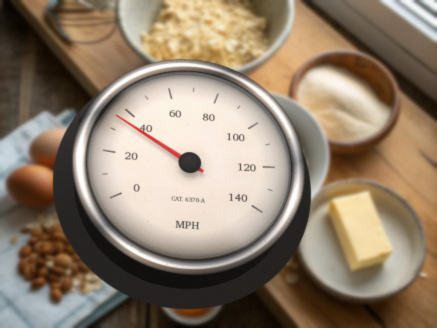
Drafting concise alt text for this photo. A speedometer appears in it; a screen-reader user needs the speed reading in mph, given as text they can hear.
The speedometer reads 35 mph
